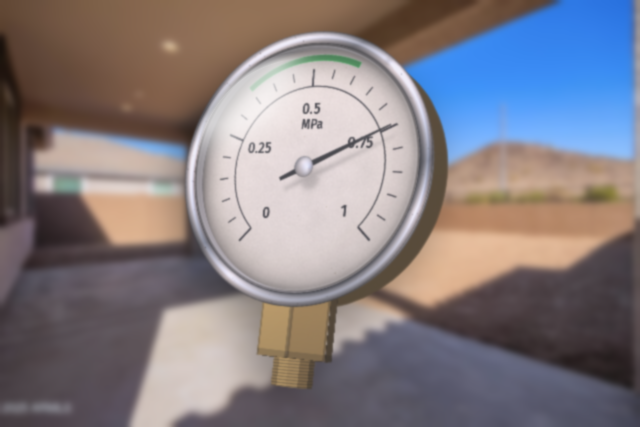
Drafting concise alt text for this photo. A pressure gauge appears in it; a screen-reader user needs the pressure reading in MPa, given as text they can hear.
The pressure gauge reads 0.75 MPa
